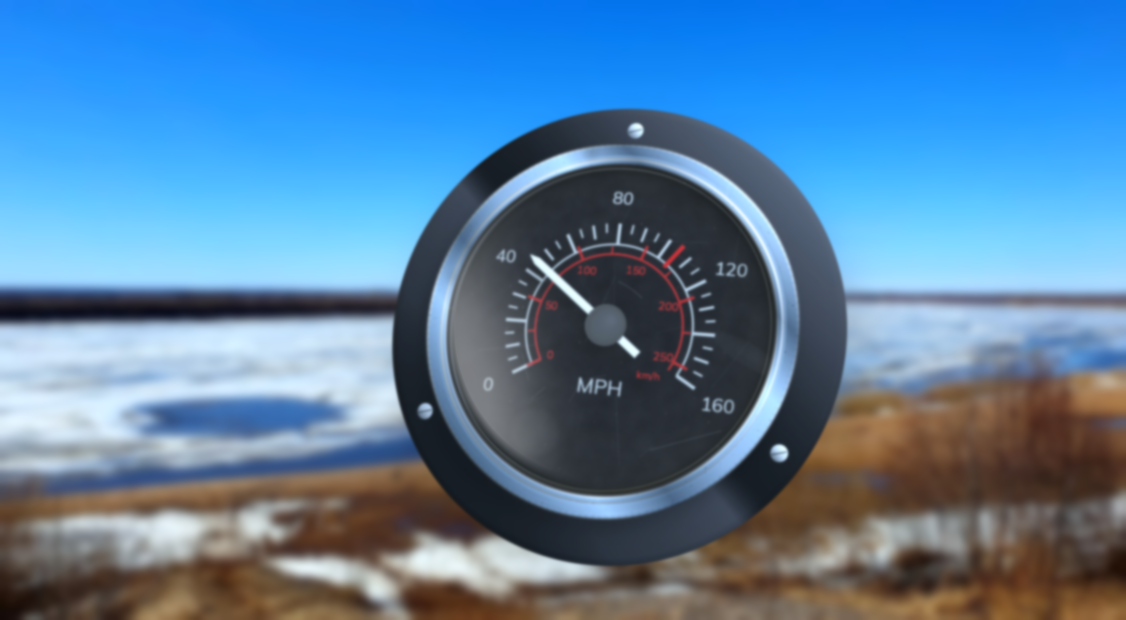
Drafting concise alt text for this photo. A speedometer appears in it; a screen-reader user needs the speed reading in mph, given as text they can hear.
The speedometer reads 45 mph
